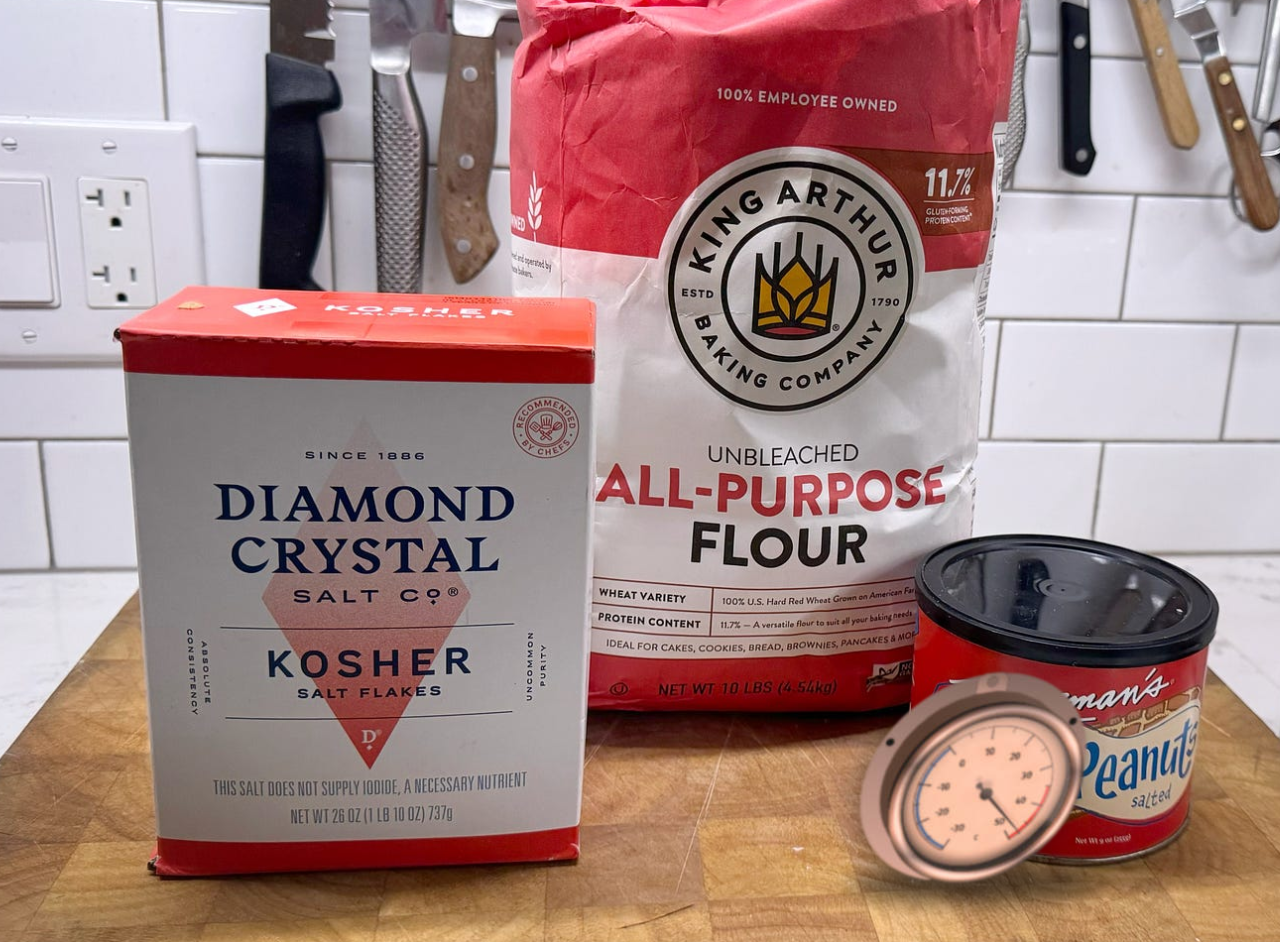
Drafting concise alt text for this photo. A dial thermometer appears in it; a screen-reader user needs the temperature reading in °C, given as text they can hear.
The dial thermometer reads 47.5 °C
